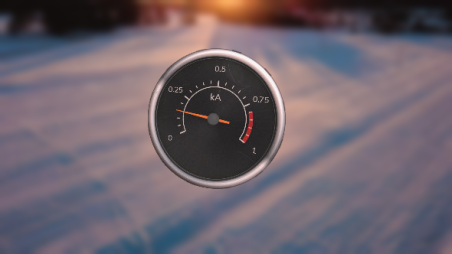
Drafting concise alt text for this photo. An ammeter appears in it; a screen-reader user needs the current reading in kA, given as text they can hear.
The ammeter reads 0.15 kA
